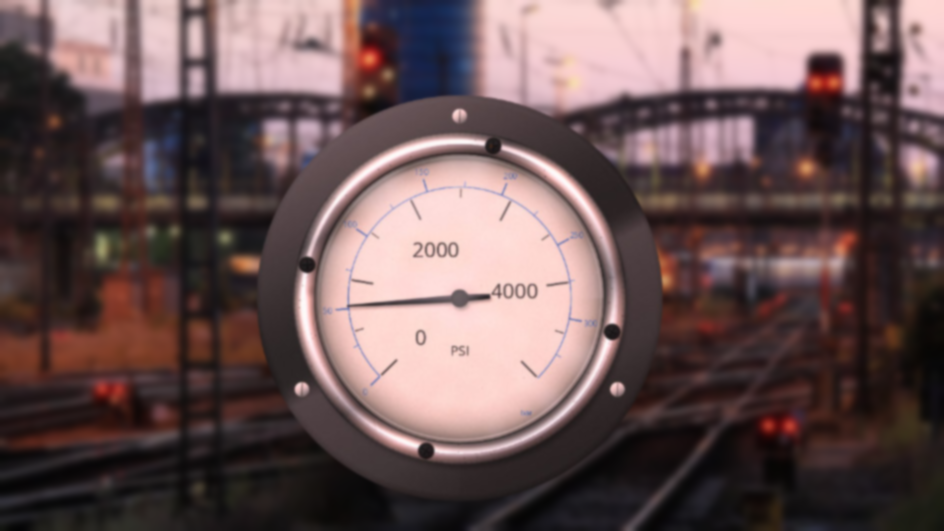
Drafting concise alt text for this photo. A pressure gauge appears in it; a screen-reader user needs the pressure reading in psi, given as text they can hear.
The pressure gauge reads 750 psi
